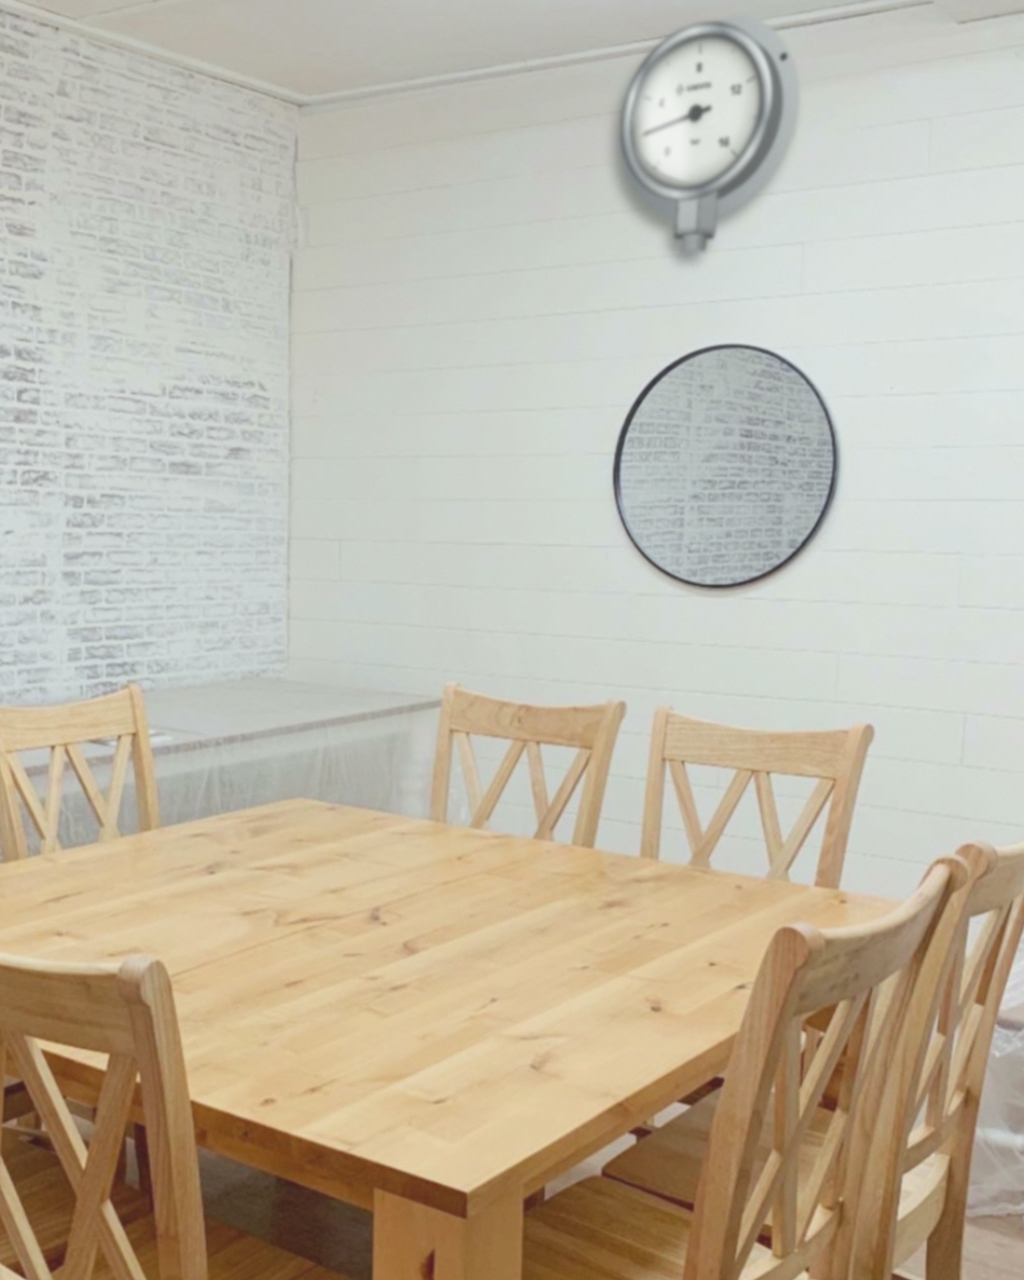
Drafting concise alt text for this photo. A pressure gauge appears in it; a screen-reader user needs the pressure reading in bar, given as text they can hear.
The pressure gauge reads 2 bar
